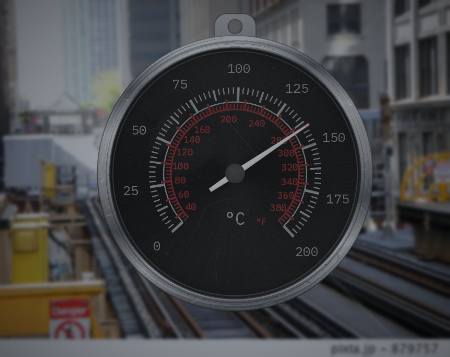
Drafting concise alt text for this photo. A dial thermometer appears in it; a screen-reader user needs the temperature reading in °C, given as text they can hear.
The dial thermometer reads 140 °C
